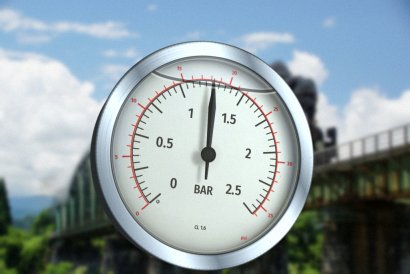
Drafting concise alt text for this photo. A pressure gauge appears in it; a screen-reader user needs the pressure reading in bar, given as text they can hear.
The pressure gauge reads 1.25 bar
